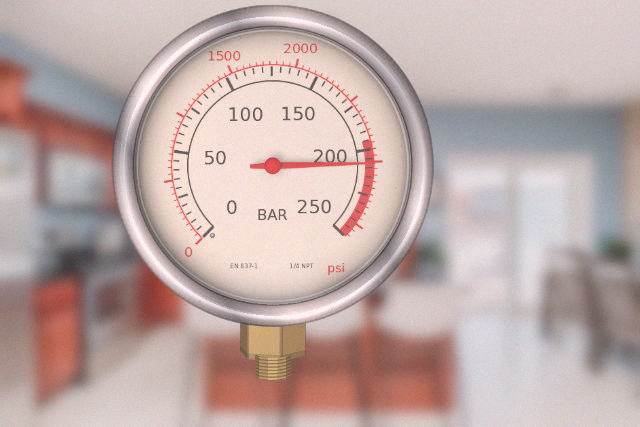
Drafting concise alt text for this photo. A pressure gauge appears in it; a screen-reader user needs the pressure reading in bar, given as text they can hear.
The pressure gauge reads 207.5 bar
